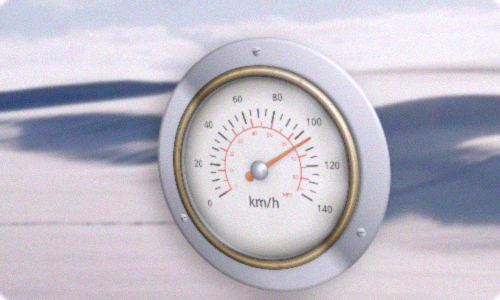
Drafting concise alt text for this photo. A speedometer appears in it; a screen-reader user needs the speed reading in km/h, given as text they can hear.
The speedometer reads 105 km/h
